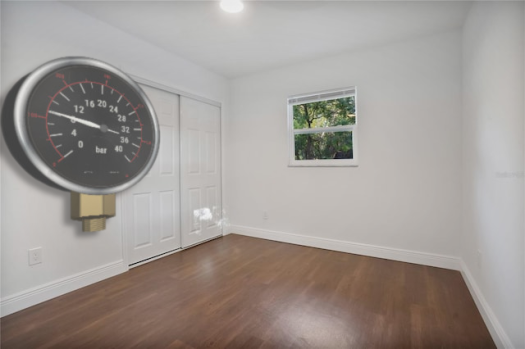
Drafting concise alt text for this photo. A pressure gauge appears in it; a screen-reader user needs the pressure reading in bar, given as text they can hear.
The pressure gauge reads 8 bar
